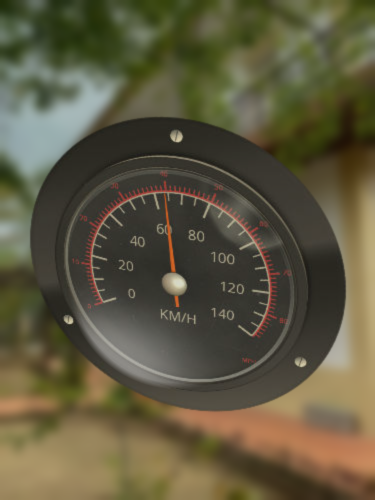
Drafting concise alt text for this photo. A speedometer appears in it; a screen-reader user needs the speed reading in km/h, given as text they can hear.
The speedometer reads 65 km/h
